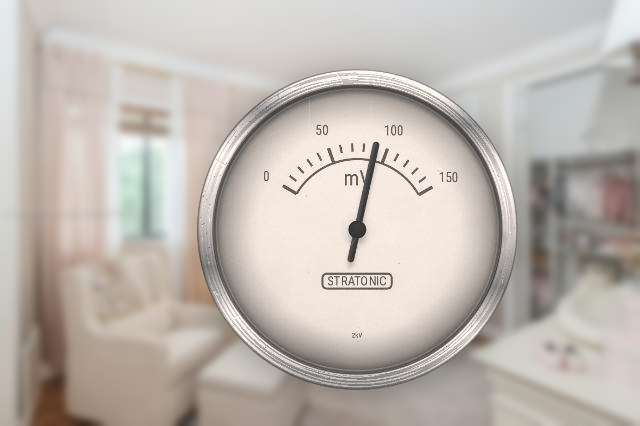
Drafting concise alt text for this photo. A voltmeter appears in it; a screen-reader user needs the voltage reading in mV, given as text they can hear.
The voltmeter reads 90 mV
